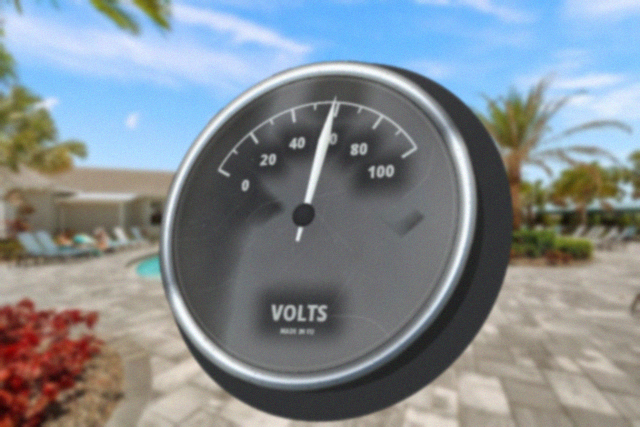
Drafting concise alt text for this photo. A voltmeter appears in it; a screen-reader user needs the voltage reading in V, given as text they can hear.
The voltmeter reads 60 V
